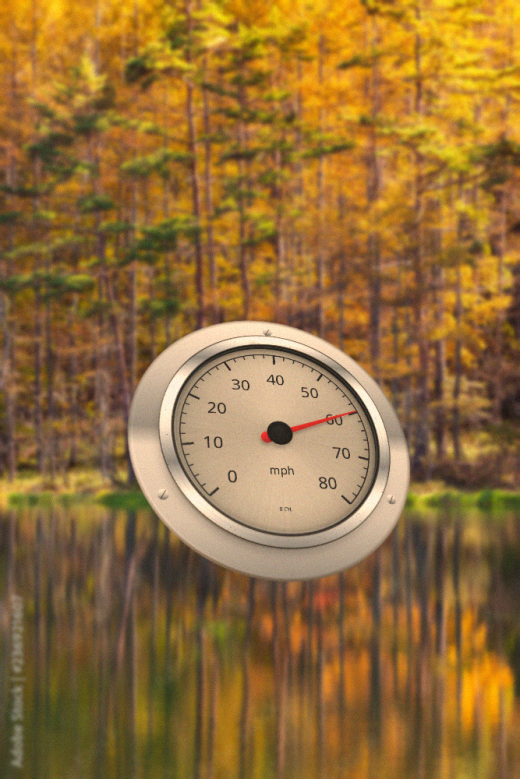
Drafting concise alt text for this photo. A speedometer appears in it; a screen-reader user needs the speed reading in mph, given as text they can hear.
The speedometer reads 60 mph
